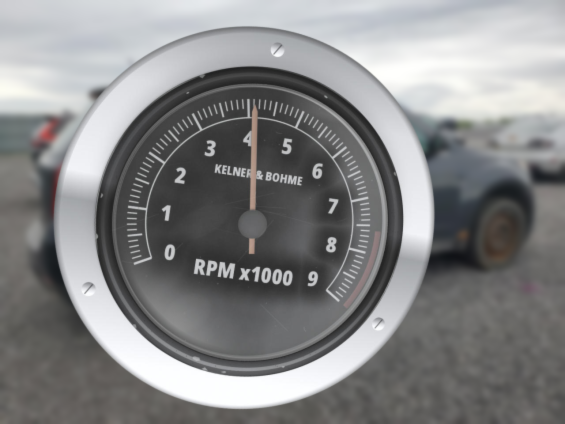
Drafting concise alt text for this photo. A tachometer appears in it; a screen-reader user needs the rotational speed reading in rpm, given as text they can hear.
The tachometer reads 4100 rpm
